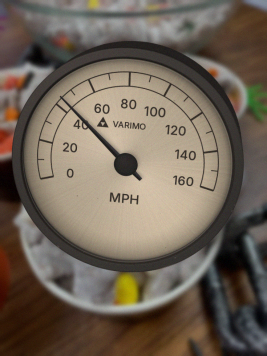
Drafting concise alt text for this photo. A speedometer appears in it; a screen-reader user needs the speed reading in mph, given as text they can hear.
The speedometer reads 45 mph
